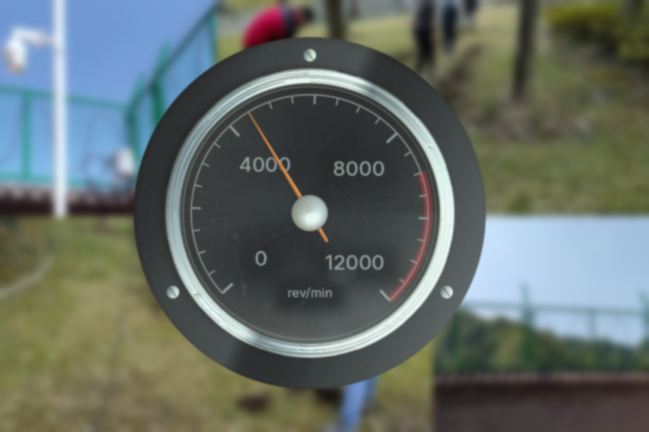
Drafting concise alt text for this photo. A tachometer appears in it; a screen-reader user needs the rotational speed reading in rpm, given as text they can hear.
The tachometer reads 4500 rpm
